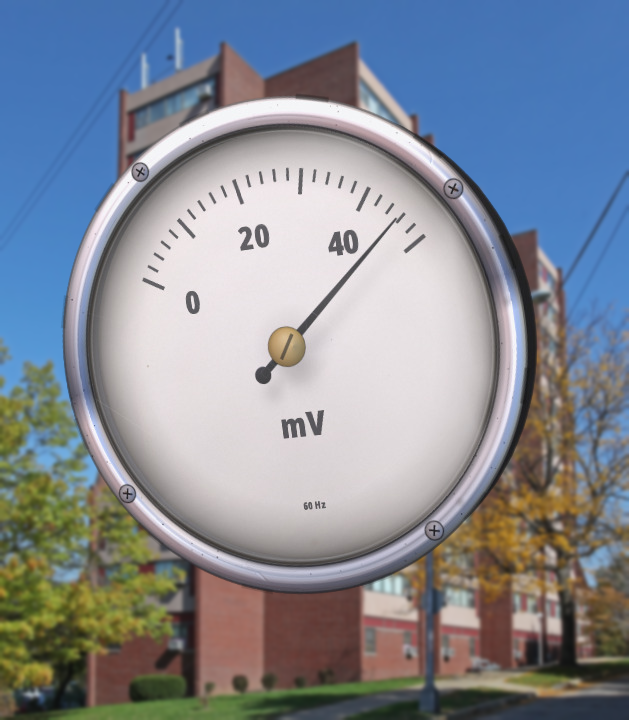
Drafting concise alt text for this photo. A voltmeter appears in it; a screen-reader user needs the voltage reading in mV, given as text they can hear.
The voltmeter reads 46 mV
